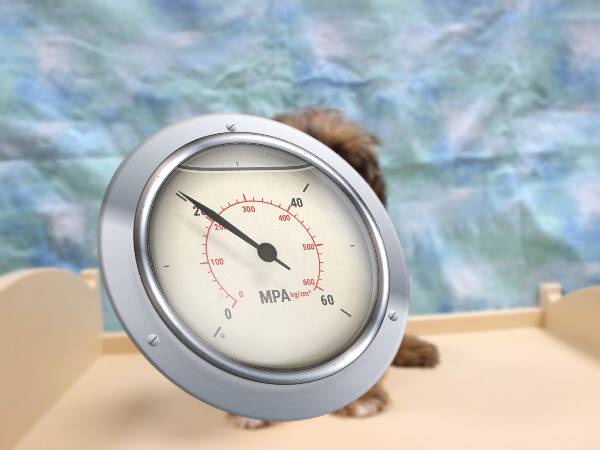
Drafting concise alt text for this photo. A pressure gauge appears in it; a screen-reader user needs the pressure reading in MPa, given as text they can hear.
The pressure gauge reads 20 MPa
